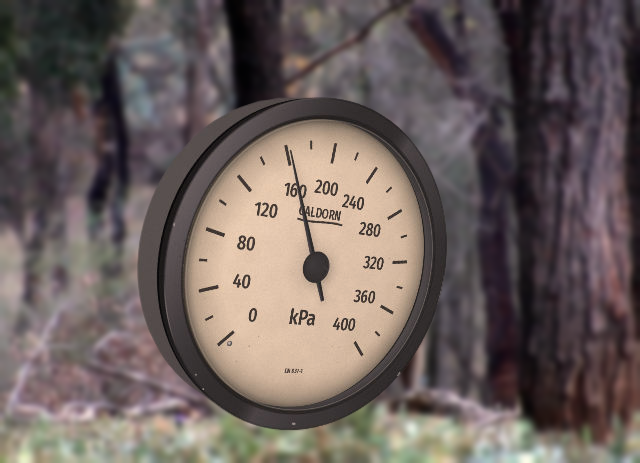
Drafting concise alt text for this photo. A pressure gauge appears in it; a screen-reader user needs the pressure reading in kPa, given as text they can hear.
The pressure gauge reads 160 kPa
